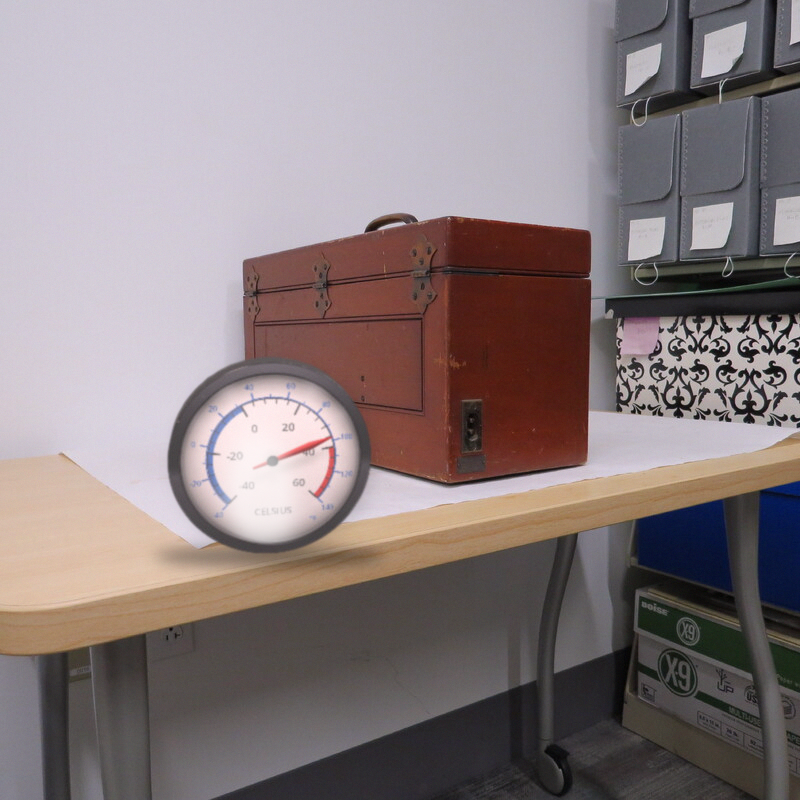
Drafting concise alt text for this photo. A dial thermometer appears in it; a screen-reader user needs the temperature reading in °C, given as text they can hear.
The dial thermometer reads 36 °C
